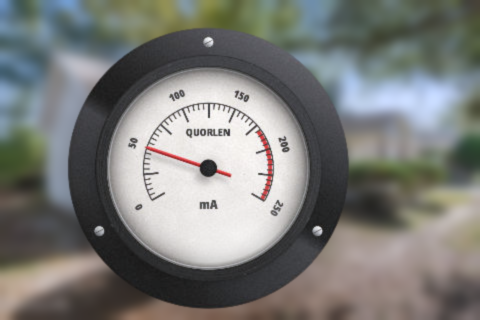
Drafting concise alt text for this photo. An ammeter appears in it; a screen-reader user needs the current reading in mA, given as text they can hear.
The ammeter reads 50 mA
